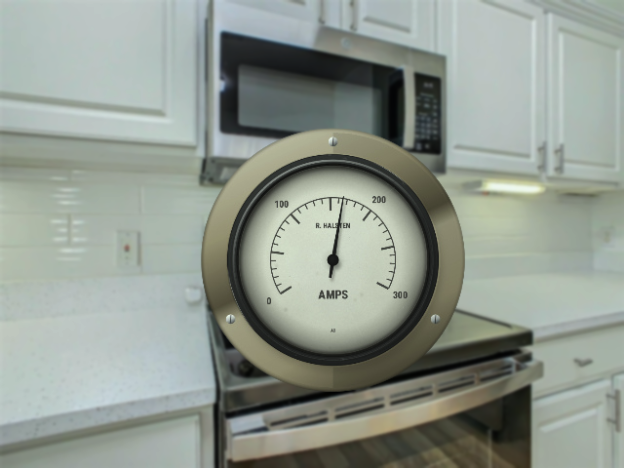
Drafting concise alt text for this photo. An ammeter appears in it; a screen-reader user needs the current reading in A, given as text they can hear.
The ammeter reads 165 A
